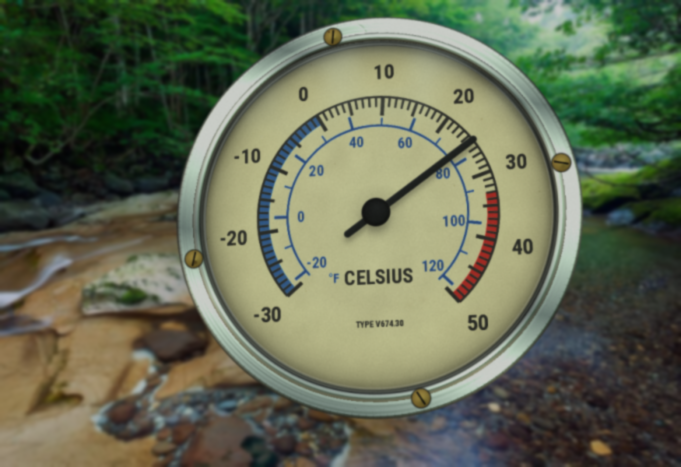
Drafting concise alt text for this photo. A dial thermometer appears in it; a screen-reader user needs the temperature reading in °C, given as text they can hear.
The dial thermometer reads 25 °C
